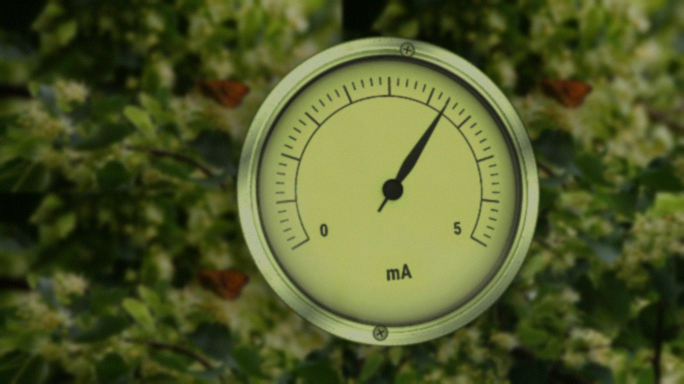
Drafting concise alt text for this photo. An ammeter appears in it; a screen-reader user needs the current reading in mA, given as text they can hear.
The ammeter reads 3.2 mA
